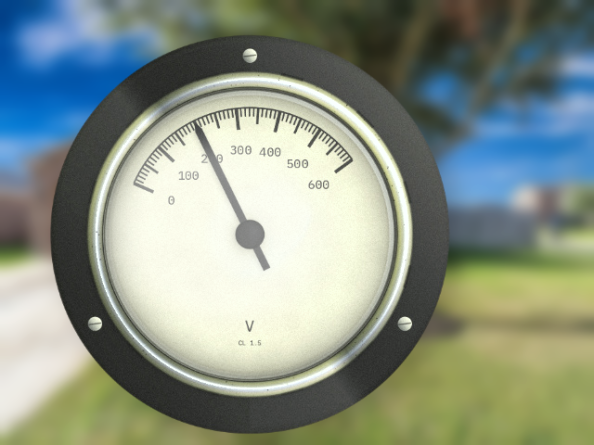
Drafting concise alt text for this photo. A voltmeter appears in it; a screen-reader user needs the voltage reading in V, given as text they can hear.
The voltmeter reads 200 V
